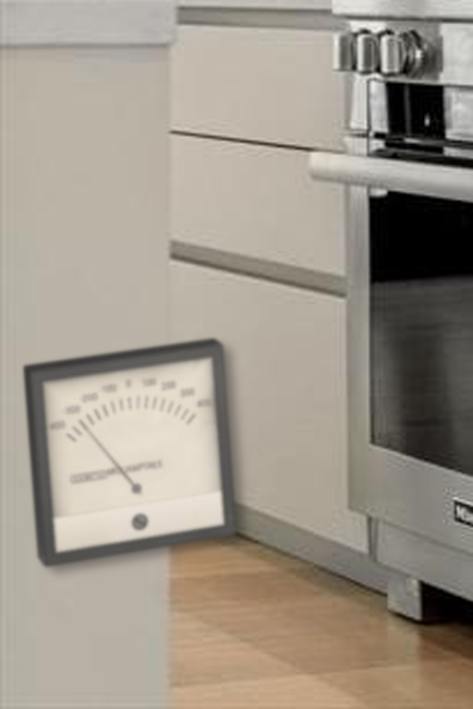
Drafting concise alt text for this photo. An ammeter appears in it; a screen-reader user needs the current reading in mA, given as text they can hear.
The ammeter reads -300 mA
